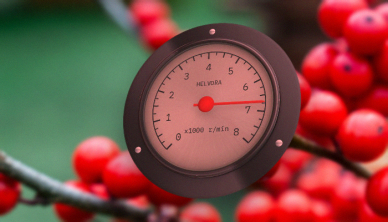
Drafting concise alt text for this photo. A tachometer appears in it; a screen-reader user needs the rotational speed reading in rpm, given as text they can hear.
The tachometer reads 6750 rpm
